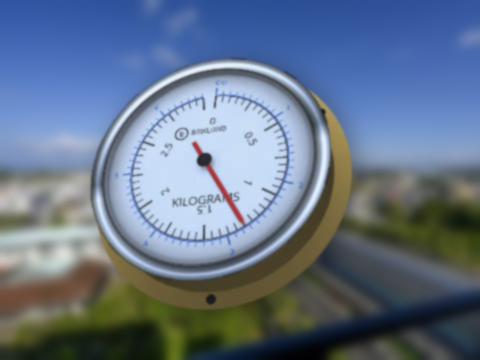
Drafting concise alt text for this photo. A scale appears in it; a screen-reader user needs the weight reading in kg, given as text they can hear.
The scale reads 1.25 kg
